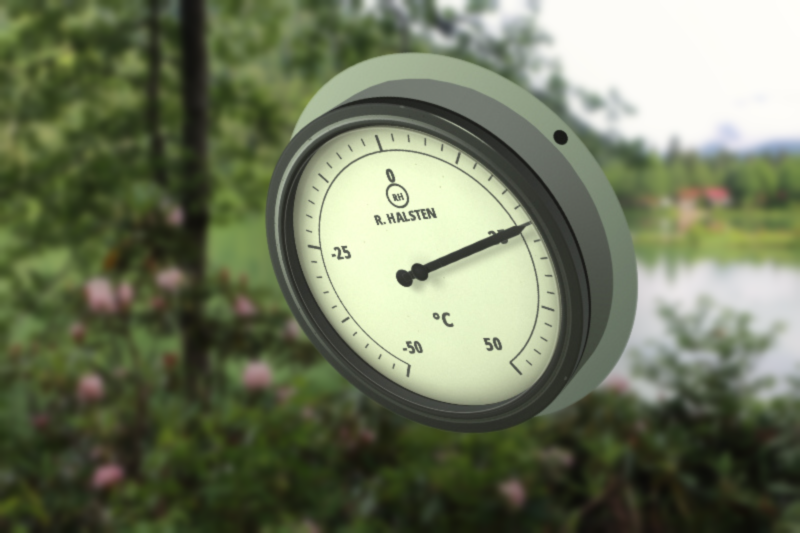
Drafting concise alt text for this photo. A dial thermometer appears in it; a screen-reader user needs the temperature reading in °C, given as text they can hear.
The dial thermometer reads 25 °C
